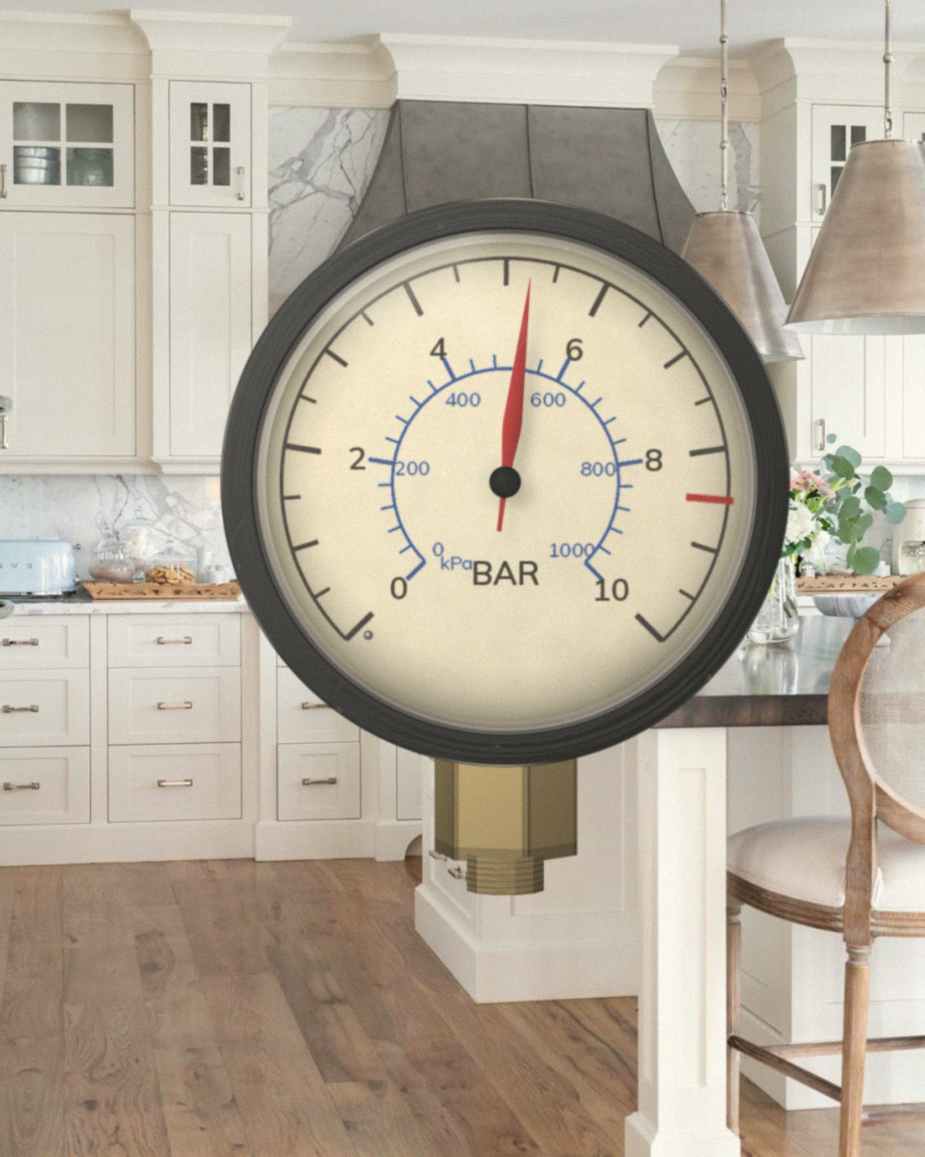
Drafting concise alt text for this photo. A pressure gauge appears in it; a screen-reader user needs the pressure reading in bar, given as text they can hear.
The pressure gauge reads 5.25 bar
